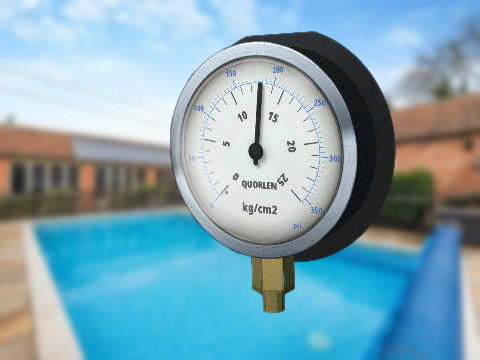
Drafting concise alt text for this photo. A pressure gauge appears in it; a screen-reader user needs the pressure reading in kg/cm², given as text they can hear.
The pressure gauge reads 13 kg/cm²
